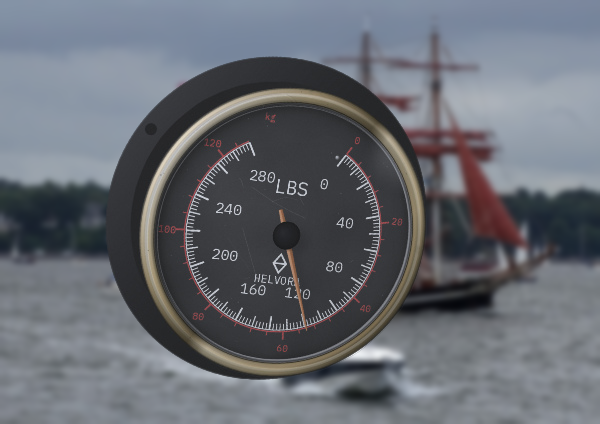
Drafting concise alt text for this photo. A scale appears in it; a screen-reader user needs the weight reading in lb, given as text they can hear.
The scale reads 120 lb
